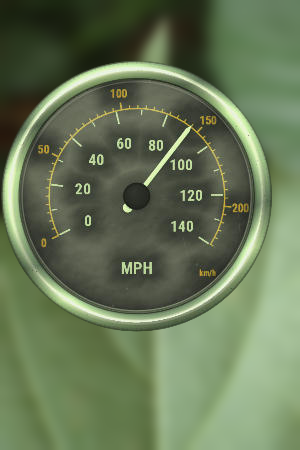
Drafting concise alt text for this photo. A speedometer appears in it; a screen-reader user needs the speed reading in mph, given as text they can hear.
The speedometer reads 90 mph
